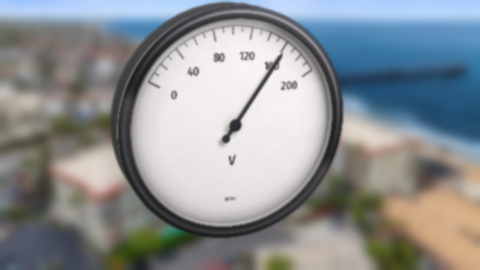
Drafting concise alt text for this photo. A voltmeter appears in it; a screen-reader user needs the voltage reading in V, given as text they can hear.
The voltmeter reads 160 V
